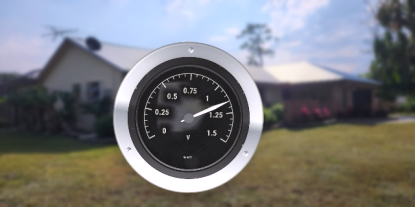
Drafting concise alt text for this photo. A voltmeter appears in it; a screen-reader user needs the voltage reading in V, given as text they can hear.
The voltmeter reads 1.15 V
